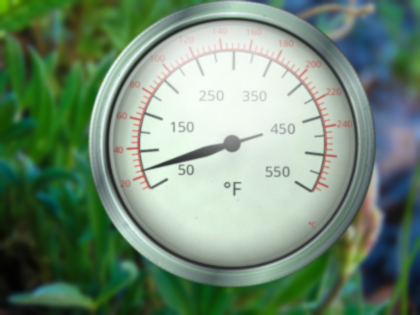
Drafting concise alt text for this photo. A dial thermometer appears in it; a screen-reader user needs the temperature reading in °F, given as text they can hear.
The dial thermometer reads 75 °F
